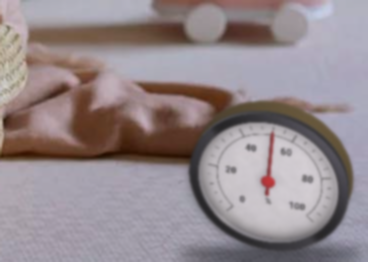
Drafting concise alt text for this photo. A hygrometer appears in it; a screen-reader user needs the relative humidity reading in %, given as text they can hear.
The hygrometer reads 52 %
